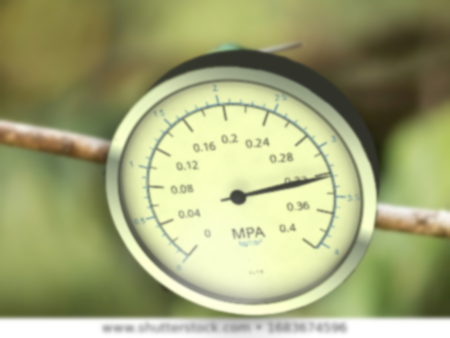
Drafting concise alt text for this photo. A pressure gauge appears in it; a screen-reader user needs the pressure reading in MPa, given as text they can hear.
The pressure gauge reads 0.32 MPa
